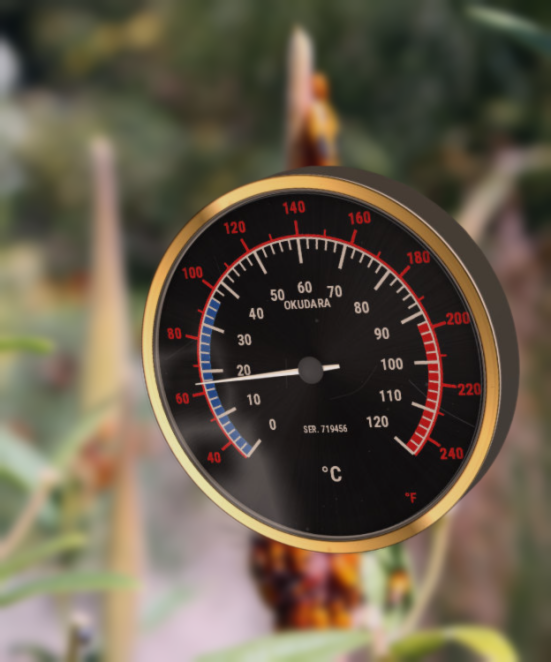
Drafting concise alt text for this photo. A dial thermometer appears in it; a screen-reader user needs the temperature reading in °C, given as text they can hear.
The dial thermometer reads 18 °C
